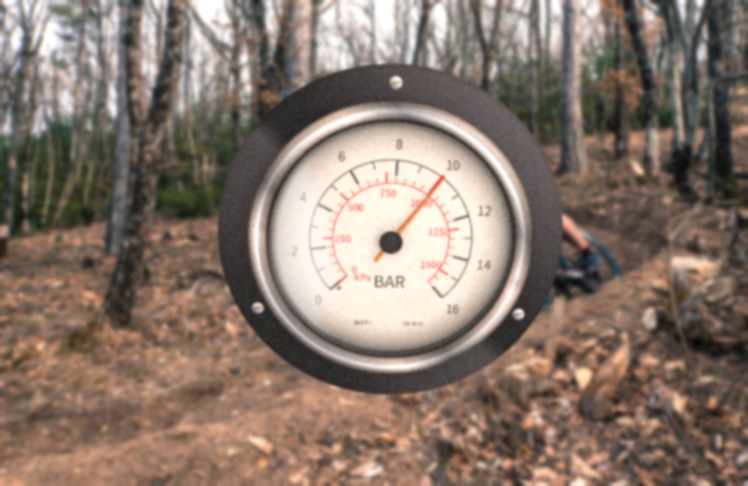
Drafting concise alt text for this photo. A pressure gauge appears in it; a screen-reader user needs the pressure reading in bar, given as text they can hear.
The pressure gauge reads 10 bar
